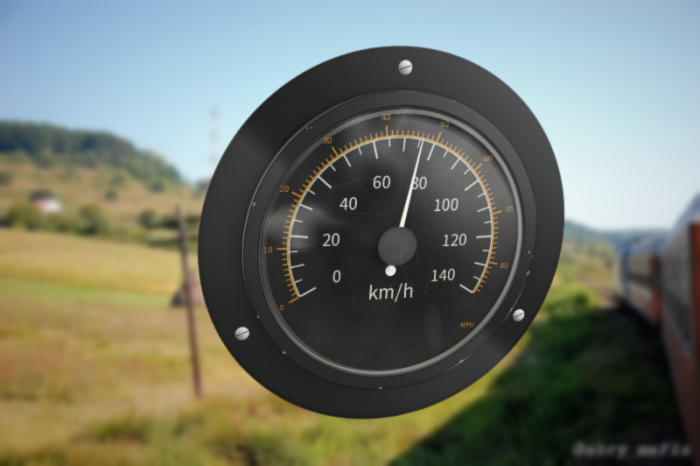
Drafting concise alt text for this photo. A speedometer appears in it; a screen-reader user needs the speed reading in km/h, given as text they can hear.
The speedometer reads 75 km/h
